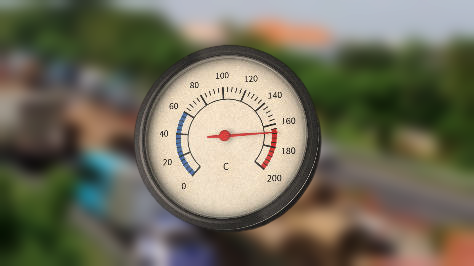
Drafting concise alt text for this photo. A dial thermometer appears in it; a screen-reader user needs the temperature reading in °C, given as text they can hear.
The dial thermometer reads 168 °C
